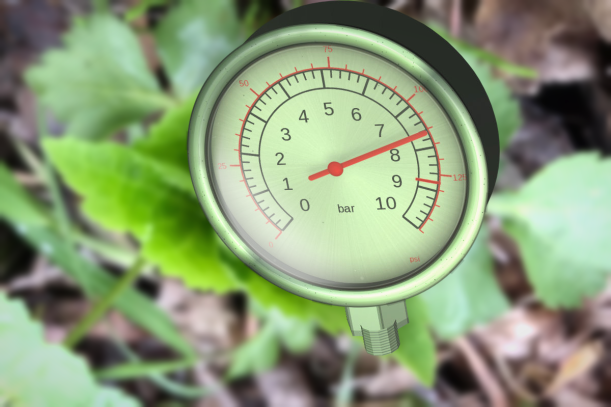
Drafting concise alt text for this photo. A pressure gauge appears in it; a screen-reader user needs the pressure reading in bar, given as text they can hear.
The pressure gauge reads 7.6 bar
